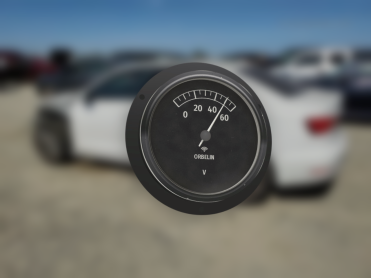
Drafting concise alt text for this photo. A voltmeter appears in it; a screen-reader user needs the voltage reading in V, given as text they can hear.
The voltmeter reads 50 V
